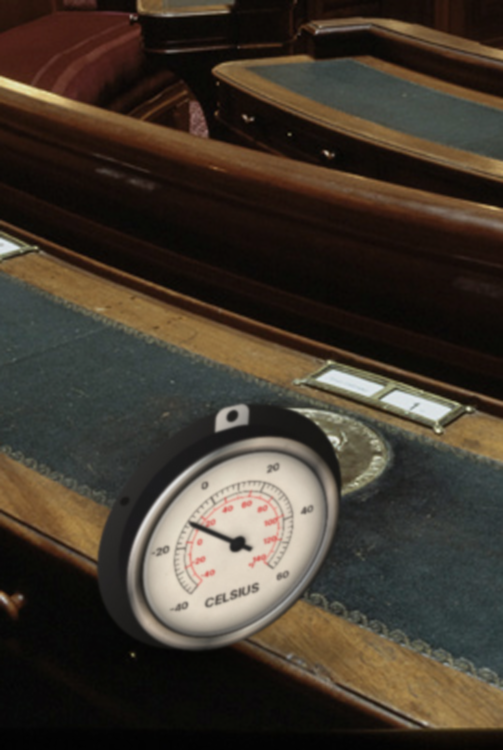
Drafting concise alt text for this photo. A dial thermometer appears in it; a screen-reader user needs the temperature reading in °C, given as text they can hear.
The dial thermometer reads -10 °C
